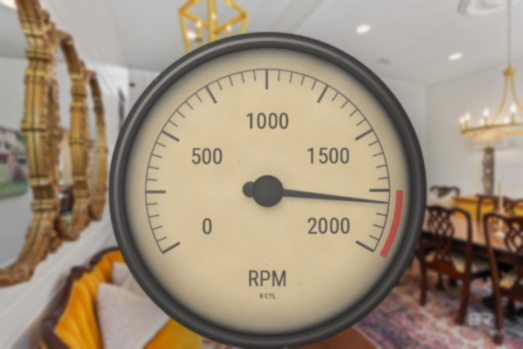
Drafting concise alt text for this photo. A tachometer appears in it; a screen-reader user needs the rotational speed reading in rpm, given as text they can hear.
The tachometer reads 1800 rpm
